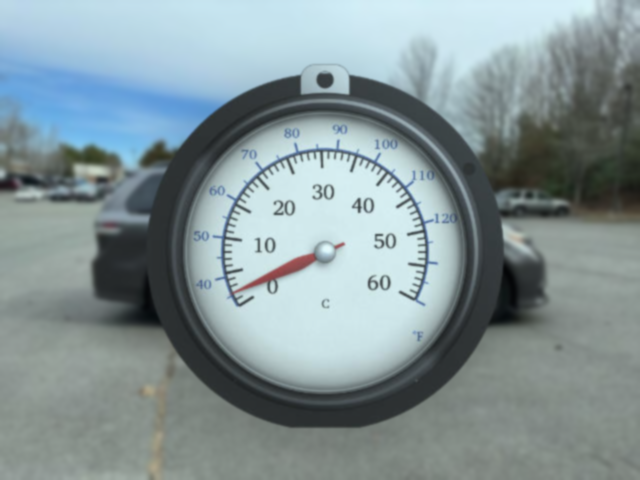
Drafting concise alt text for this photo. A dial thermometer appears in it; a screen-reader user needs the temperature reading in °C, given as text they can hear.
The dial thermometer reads 2 °C
